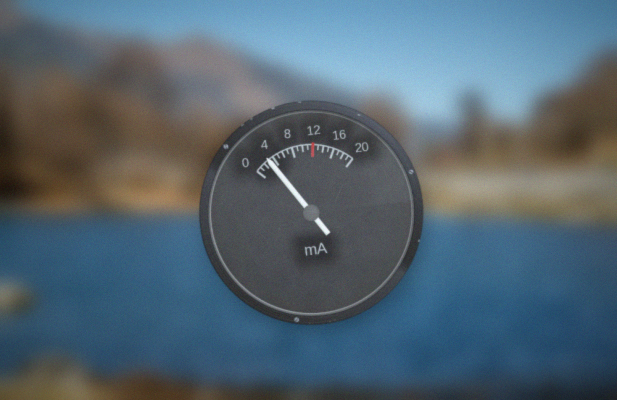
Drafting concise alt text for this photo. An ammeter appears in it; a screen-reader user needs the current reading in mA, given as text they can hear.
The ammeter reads 3 mA
